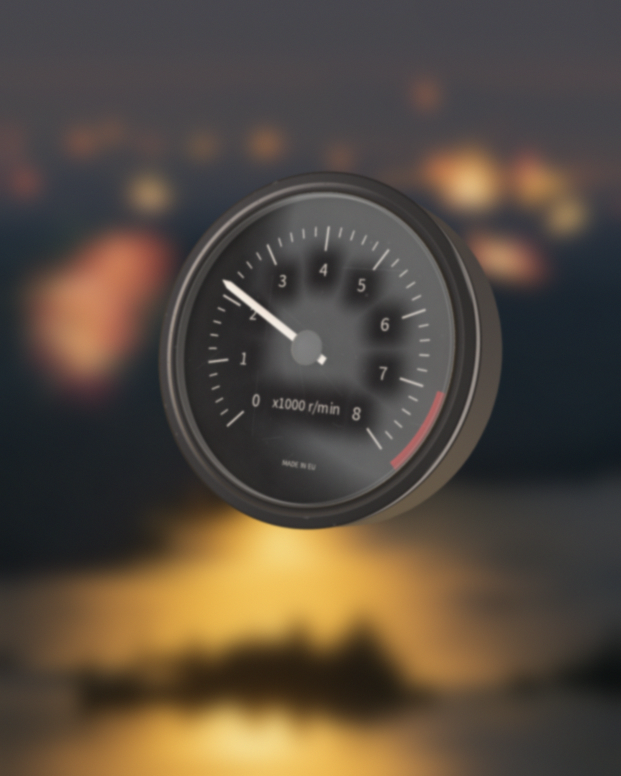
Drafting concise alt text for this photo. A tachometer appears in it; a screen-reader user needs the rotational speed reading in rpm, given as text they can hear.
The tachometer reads 2200 rpm
